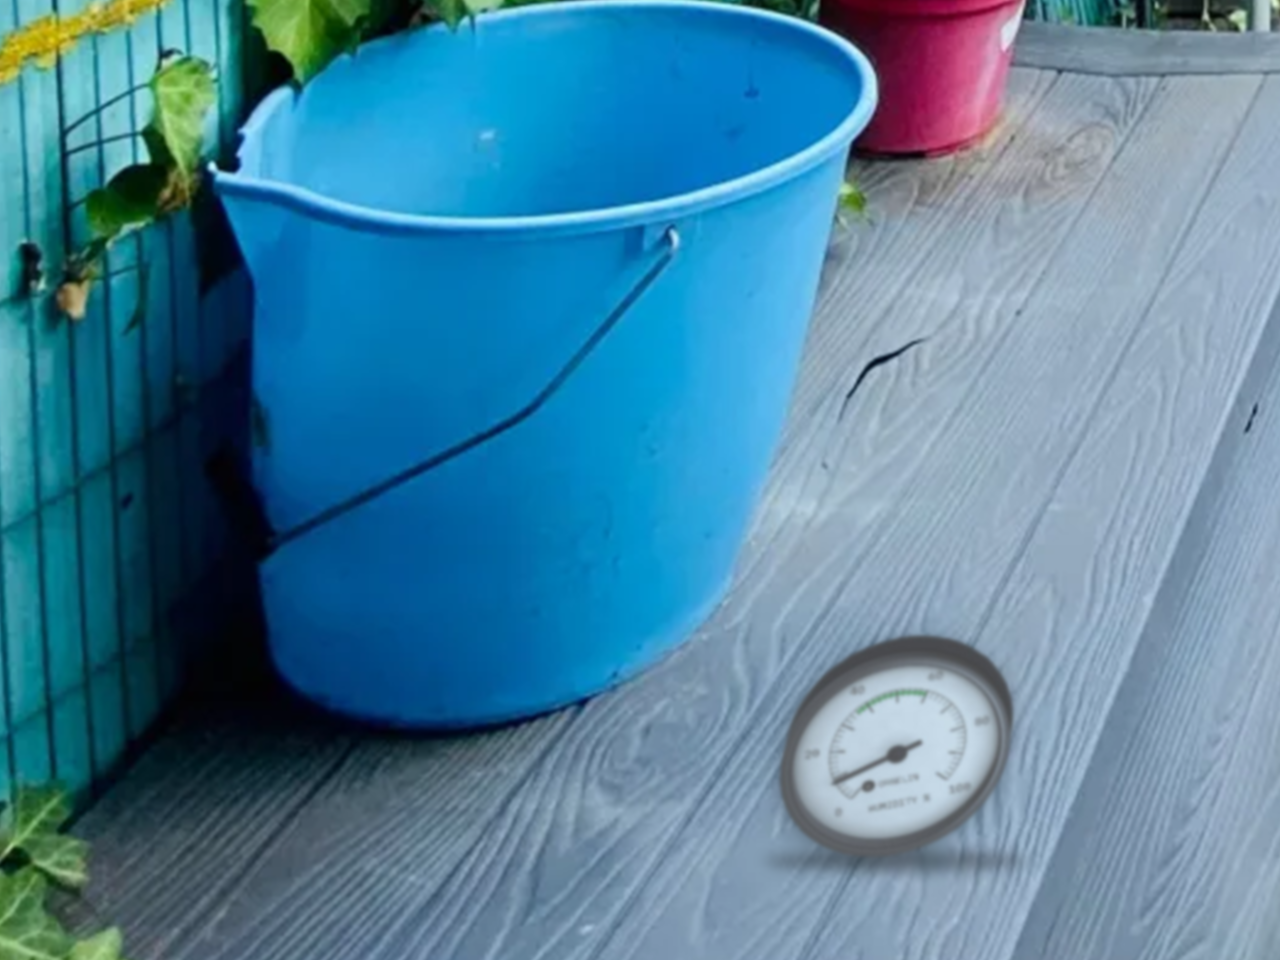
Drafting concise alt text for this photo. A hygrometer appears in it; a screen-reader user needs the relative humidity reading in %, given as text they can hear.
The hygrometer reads 10 %
